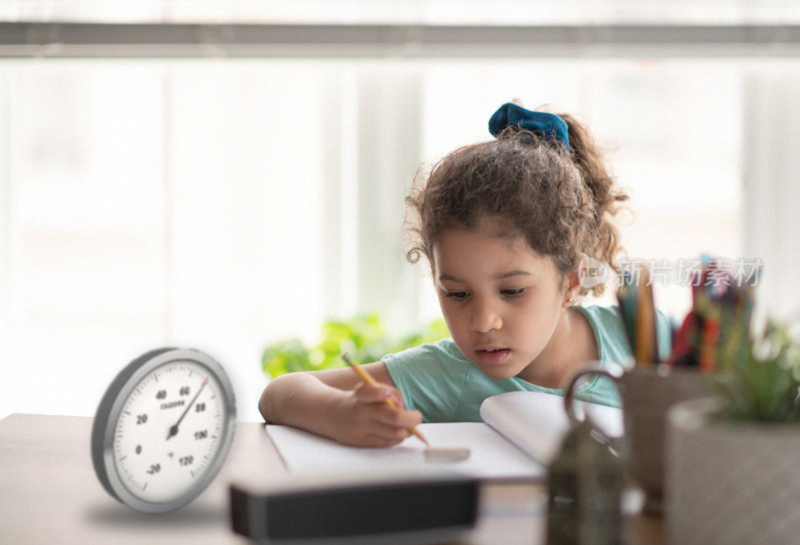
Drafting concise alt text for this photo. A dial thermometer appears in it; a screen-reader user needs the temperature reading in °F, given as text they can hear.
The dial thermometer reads 70 °F
